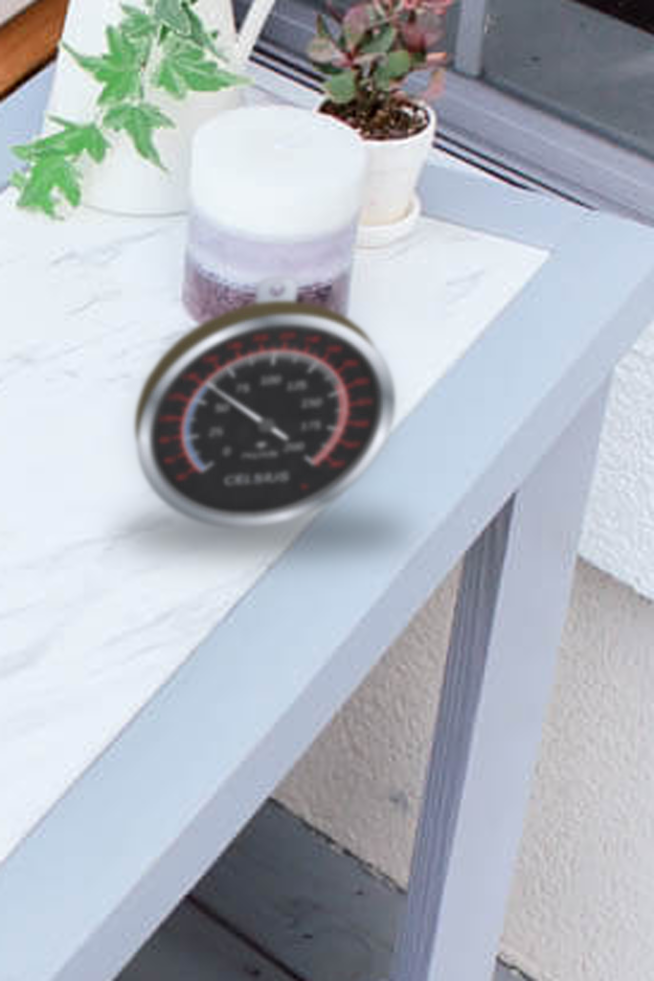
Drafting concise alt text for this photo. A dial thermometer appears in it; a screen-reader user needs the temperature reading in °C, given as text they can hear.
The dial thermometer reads 62.5 °C
